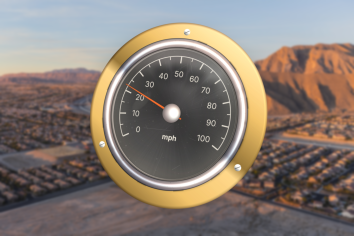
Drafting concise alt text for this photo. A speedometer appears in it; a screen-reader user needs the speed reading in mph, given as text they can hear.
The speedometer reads 22.5 mph
